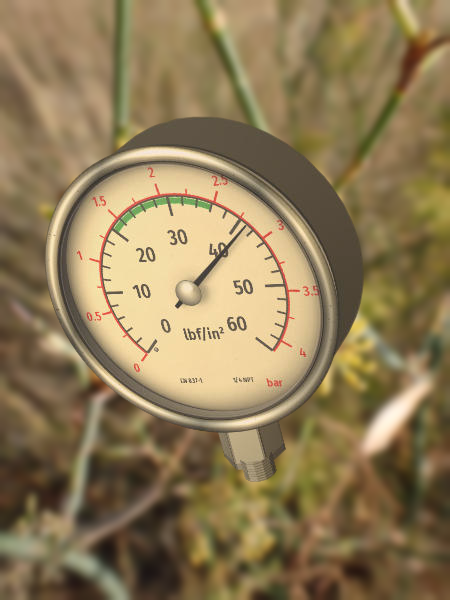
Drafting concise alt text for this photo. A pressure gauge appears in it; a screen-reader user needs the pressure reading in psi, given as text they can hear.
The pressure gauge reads 41 psi
